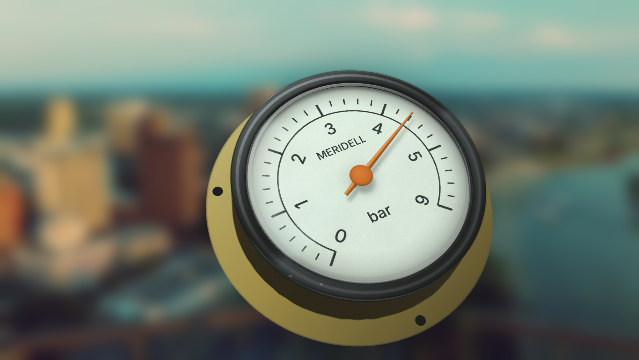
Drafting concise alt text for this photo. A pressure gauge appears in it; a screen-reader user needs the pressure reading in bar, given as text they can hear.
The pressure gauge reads 4.4 bar
